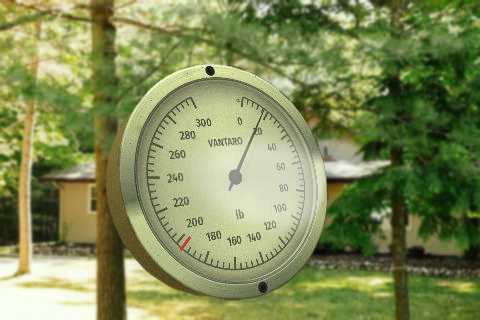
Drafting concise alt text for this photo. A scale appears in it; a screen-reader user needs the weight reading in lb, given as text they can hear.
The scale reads 16 lb
